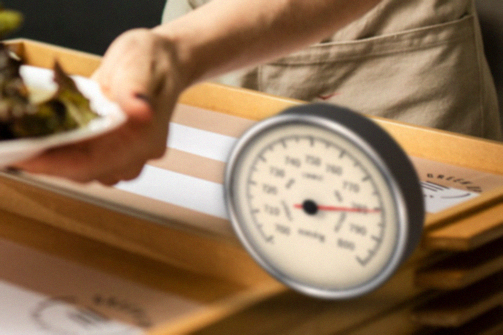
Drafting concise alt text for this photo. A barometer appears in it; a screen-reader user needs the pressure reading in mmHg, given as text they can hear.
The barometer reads 780 mmHg
